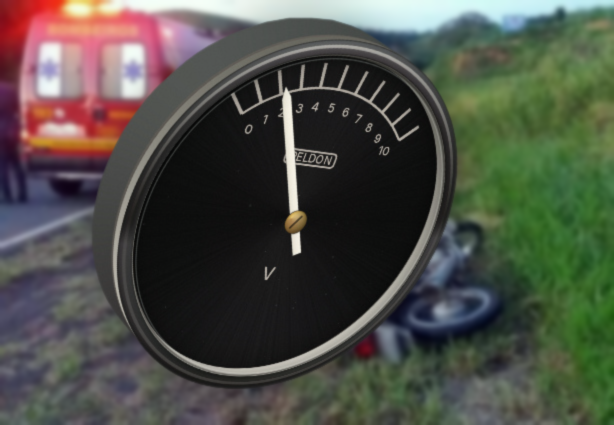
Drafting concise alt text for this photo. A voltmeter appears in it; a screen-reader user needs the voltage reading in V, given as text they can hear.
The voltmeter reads 2 V
